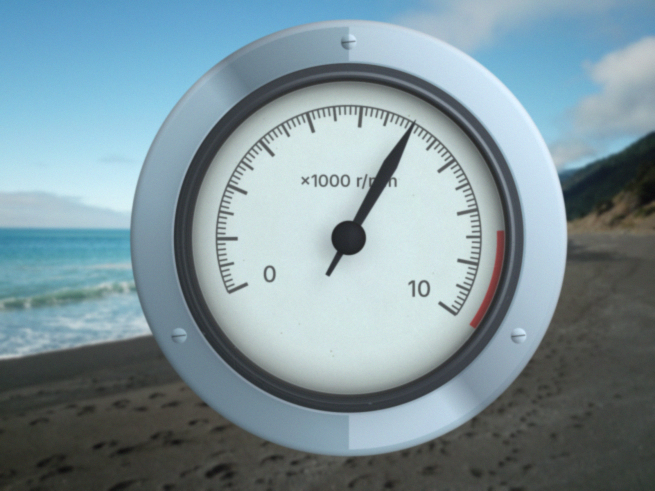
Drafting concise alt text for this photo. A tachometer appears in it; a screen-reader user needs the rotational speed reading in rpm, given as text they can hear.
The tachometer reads 6000 rpm
